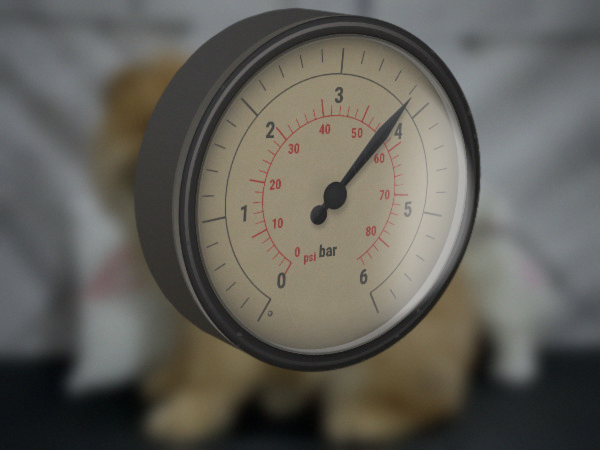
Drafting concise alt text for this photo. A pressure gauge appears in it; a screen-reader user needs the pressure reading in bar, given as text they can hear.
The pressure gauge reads 3.8 bar
